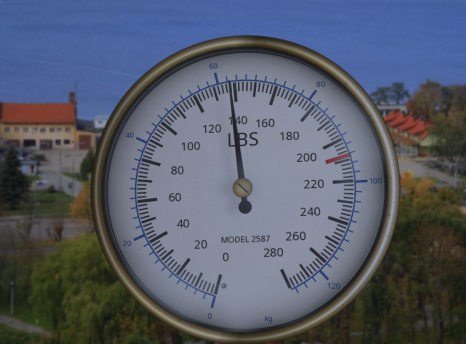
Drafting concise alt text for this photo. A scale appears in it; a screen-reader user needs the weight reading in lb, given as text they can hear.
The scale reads 138 lb
